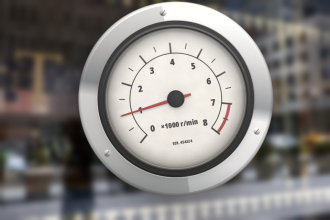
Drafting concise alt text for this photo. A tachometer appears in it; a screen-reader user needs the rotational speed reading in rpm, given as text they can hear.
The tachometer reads 1000 rpm
